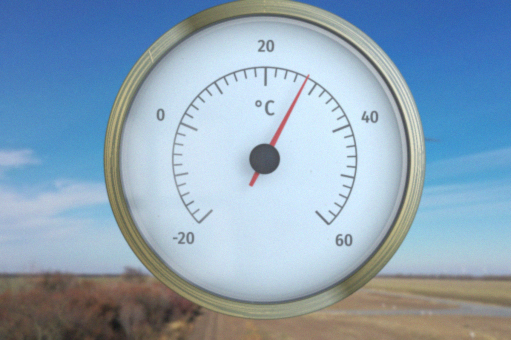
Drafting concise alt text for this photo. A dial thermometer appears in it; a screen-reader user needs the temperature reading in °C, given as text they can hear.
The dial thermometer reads 28 °C
